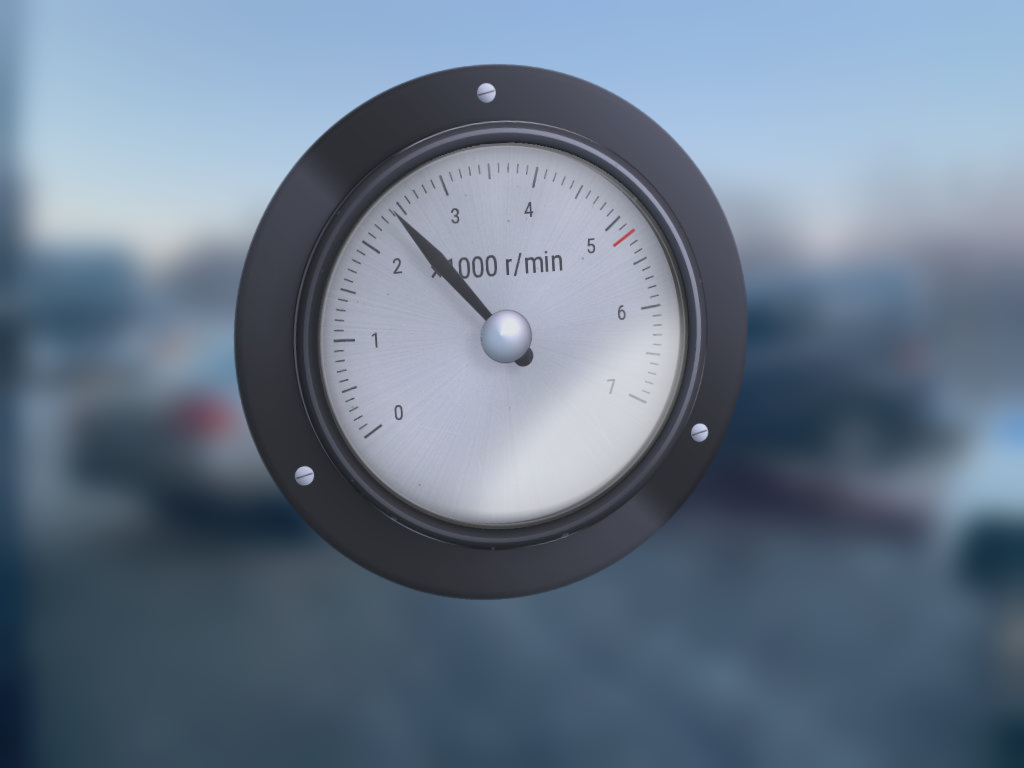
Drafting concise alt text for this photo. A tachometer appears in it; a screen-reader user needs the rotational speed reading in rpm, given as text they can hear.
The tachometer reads 2400 rpm
